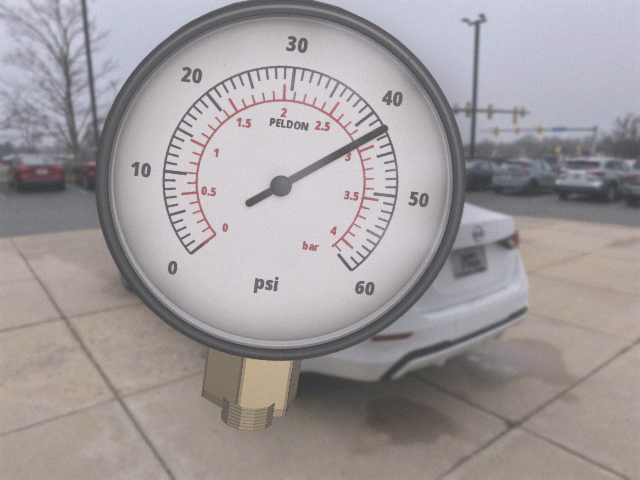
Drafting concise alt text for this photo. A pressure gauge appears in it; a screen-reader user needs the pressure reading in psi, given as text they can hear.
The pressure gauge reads 42 psi
